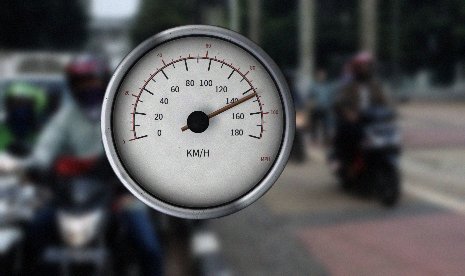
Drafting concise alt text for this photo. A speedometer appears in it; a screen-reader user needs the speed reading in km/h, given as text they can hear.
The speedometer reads 145 km/h
